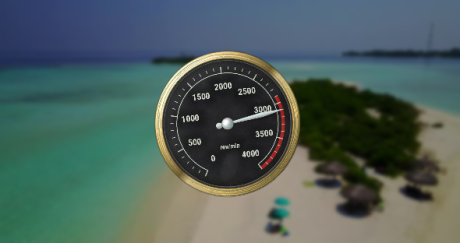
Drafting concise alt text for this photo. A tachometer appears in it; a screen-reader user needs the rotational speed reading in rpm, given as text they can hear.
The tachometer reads 3100 rpm
